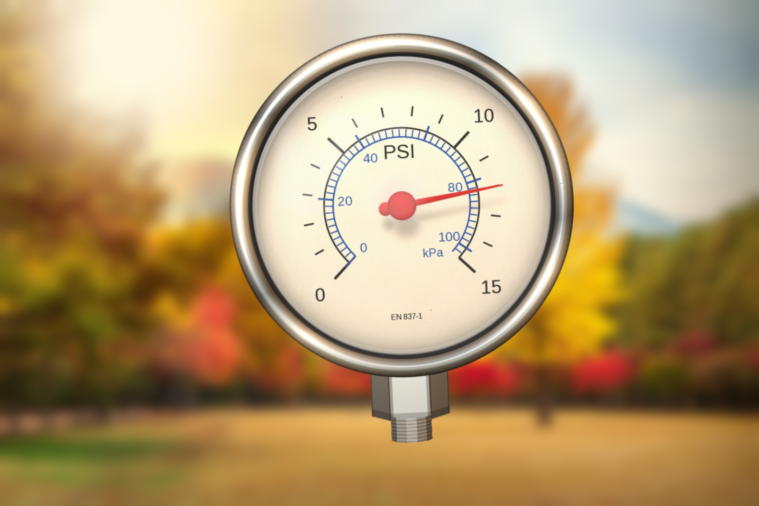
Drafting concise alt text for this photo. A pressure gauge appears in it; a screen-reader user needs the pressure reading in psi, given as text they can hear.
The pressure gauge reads 12 psi
